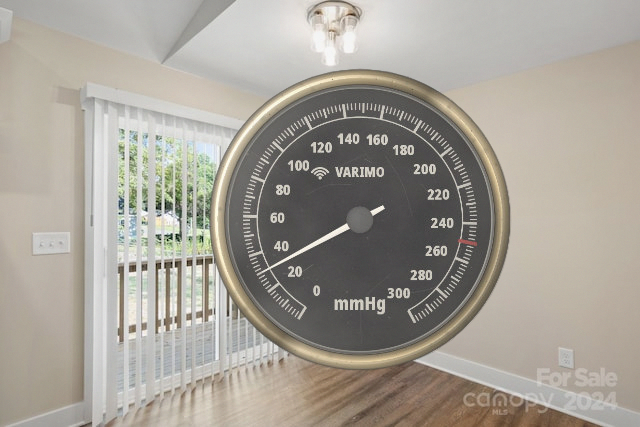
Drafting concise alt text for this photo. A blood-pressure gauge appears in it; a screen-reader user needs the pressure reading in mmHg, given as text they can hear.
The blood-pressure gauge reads 30 mmHg
